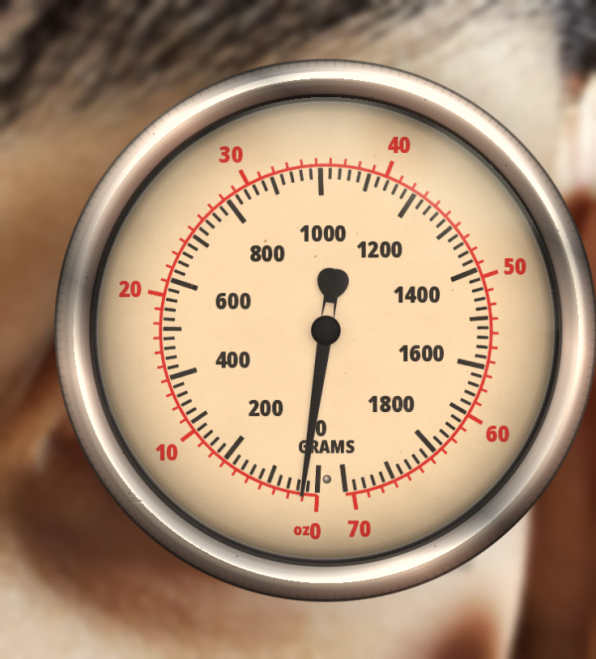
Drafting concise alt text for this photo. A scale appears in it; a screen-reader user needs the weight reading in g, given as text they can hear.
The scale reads 30 g
